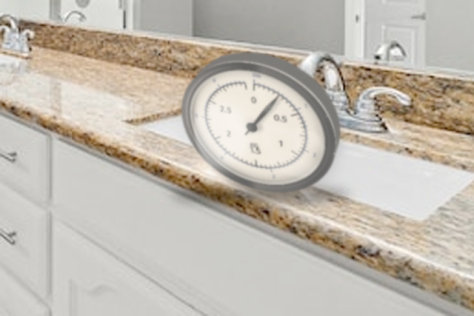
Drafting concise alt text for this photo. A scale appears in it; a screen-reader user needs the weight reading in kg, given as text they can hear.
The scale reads 0.25 kg
